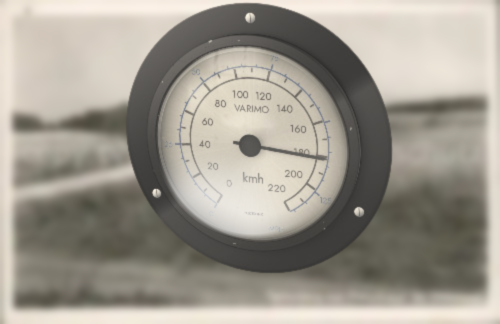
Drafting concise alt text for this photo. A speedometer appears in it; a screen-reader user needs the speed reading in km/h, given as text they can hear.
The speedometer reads 180 km/h
